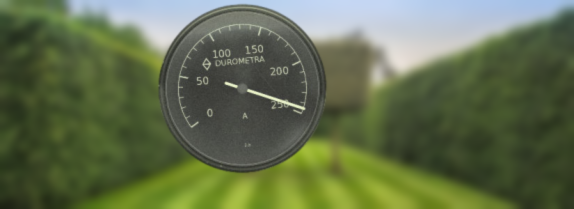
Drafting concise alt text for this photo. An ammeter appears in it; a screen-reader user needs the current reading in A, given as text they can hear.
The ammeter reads 245 A
